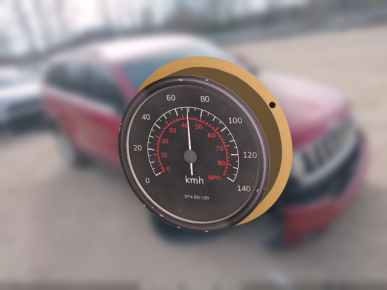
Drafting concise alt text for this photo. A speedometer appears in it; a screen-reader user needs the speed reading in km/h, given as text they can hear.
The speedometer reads 70 km/h
